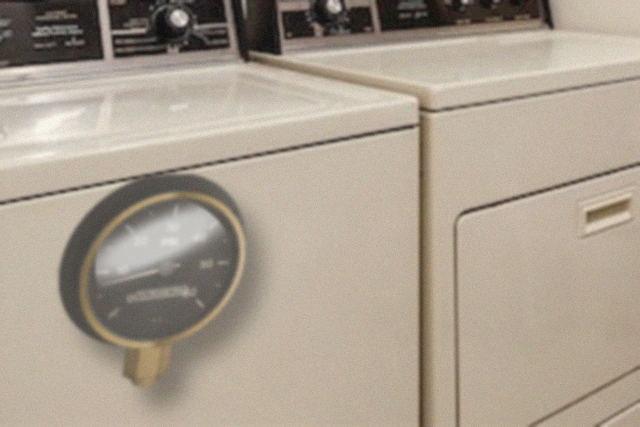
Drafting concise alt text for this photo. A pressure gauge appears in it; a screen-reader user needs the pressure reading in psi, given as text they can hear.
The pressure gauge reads 7.5 psi
